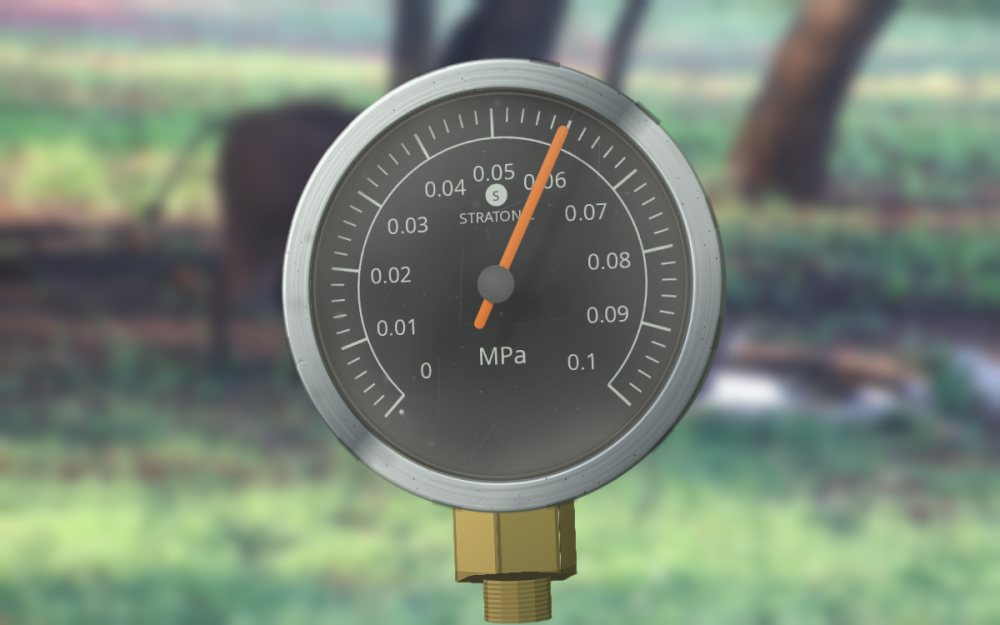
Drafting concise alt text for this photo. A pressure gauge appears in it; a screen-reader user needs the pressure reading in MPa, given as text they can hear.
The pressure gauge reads 0.06 MPa
